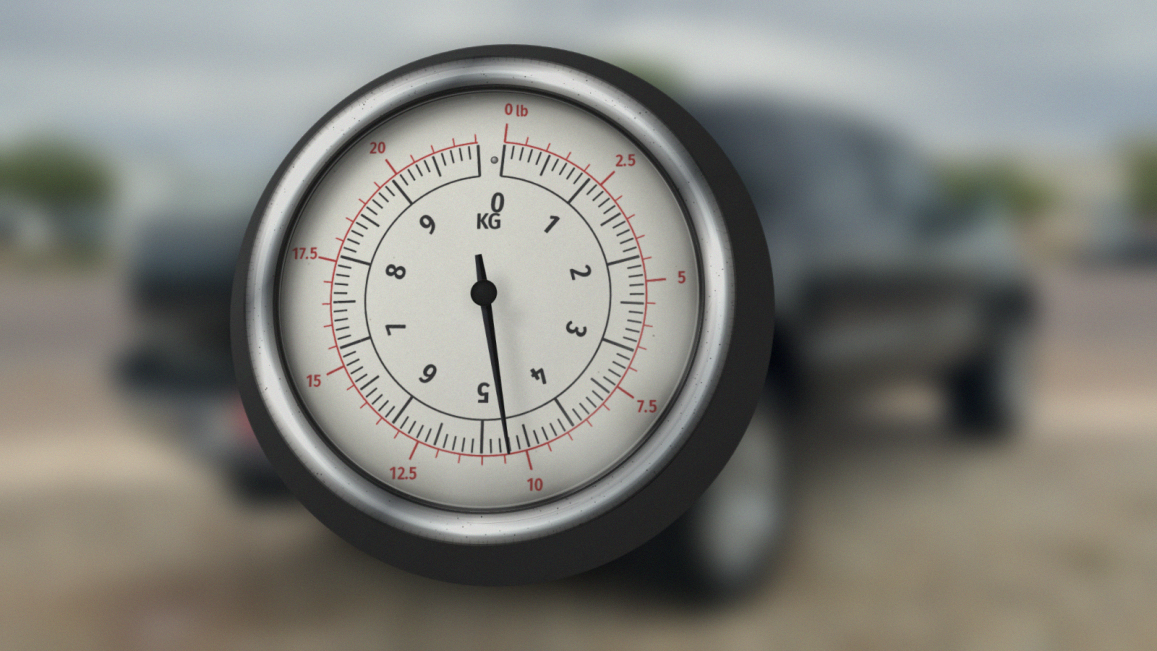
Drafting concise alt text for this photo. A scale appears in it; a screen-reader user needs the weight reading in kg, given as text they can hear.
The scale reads 4.7 kg
